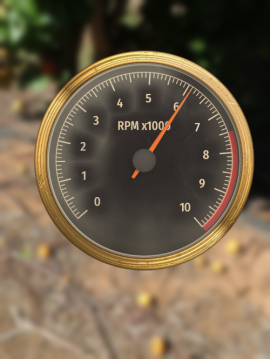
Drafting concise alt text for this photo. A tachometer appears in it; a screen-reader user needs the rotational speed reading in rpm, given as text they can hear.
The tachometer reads 6100 rpm
